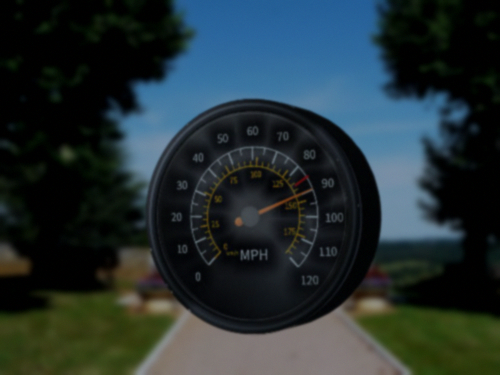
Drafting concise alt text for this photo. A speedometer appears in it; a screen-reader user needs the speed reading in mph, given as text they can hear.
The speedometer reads 90 mph
